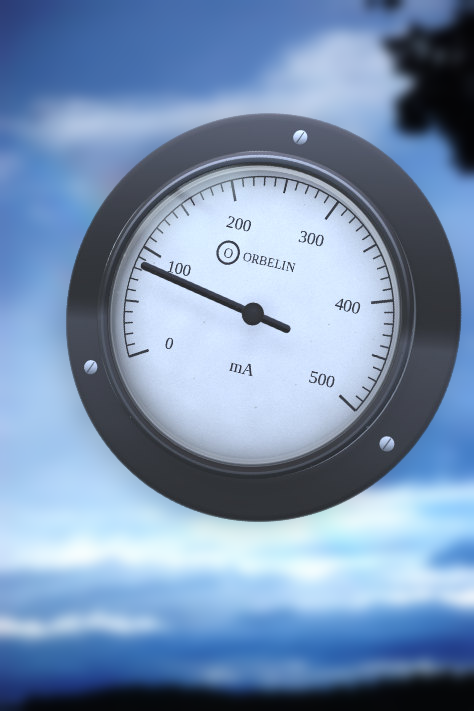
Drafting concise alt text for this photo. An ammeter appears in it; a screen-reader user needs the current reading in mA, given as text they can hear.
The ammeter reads 85 mA
